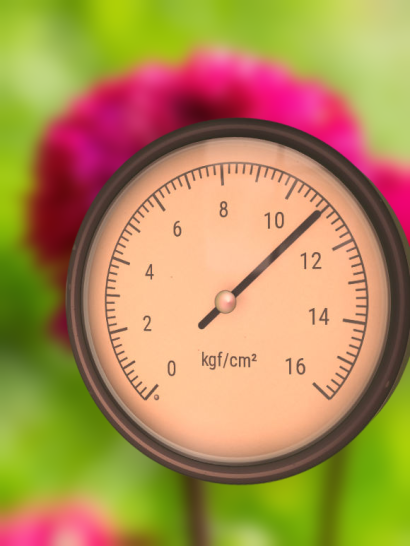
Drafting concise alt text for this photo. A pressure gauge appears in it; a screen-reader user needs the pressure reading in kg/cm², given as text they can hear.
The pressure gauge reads 11 kg/cm²
